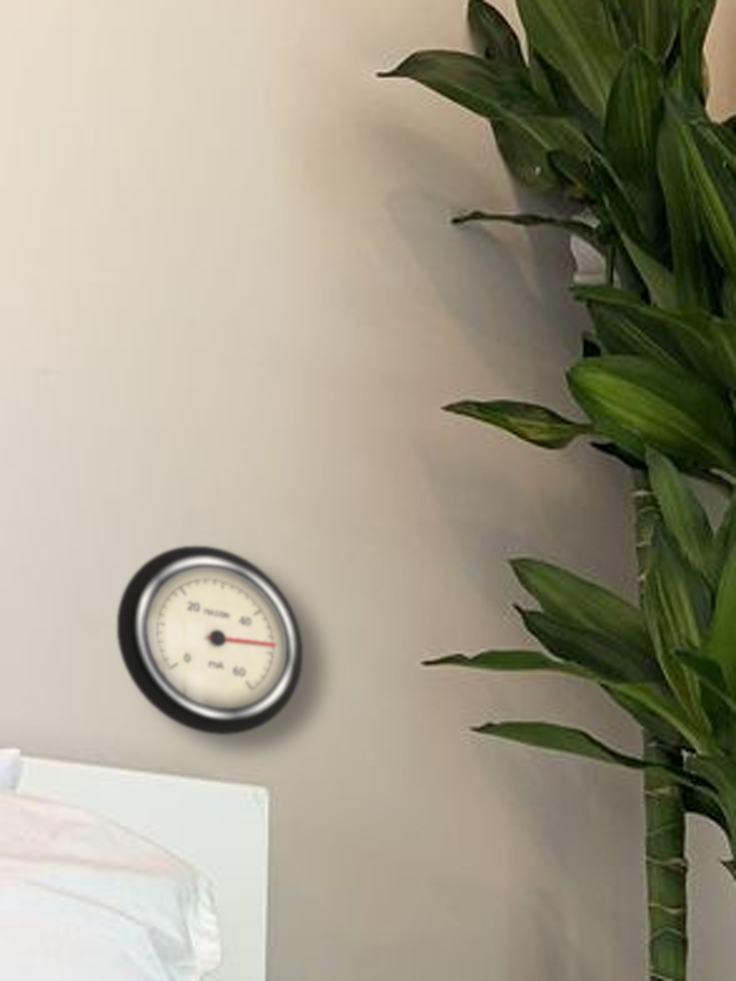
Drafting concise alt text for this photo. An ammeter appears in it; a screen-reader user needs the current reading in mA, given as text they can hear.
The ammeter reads 48 mA
